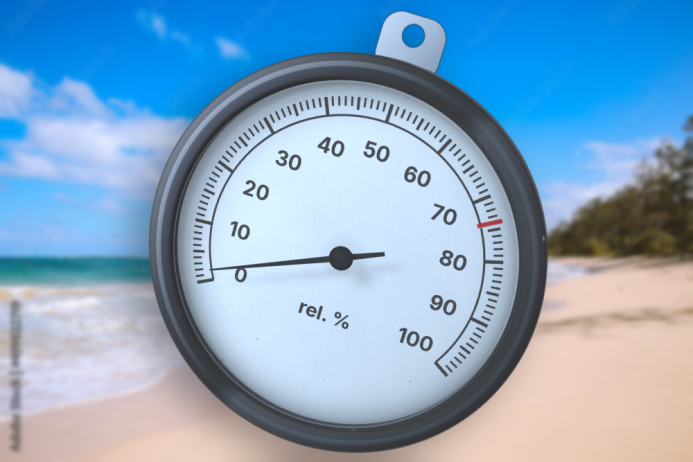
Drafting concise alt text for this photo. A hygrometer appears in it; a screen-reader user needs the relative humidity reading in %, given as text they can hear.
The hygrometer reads 2 %
